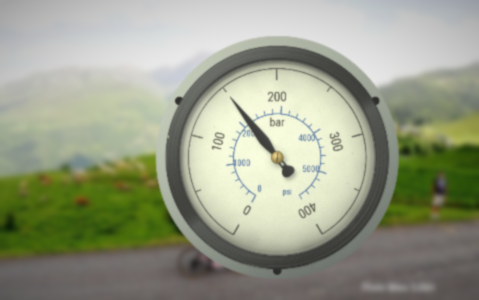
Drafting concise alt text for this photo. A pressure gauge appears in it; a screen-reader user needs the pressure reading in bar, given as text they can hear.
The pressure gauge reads 150 bar
